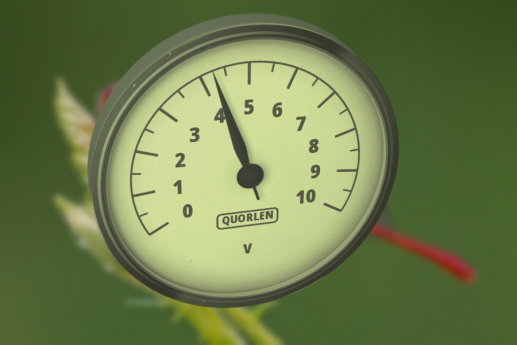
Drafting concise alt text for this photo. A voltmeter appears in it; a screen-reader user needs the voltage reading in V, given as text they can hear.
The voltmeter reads 4.25 V
